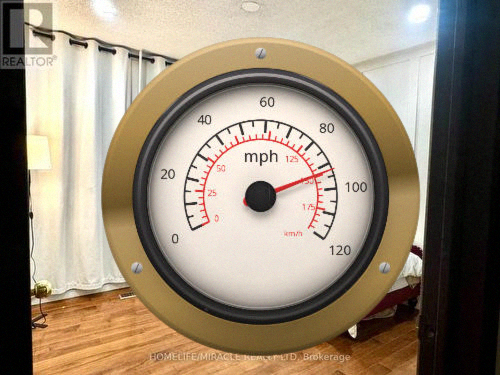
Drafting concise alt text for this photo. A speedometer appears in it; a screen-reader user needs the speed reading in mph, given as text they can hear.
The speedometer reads 92.5 mph
